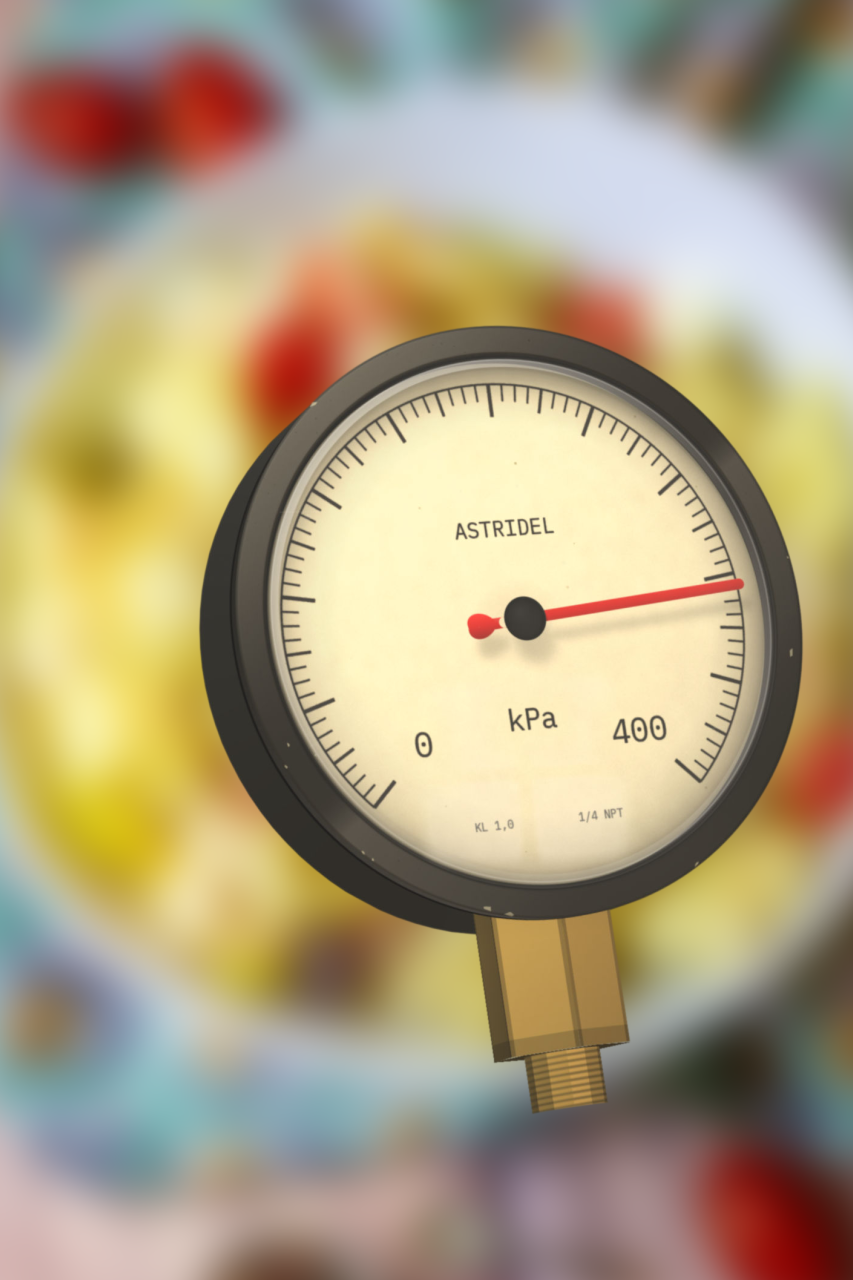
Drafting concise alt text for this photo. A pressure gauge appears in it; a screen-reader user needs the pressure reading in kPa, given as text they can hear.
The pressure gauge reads 325 kPa
